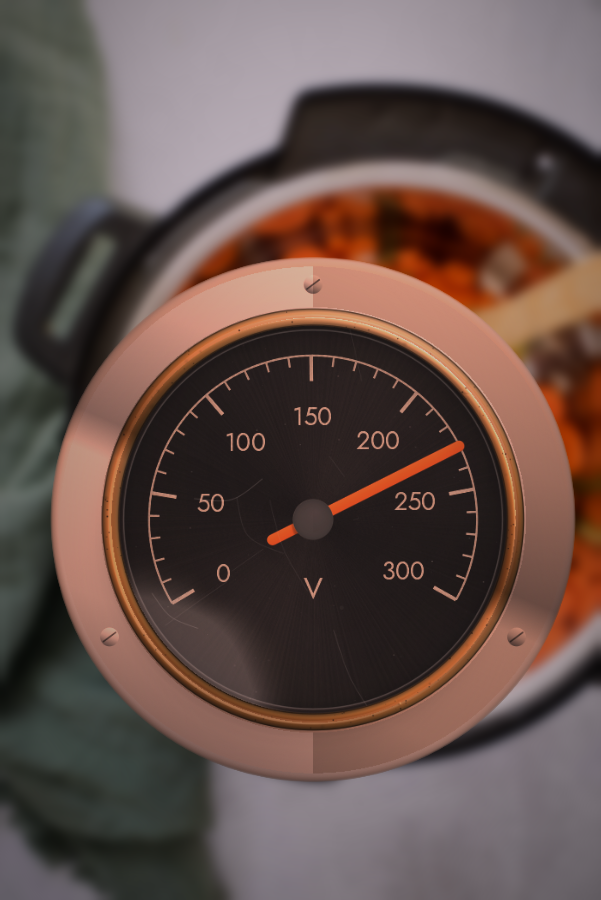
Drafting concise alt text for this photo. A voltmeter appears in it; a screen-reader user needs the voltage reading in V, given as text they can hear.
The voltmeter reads 230 V
